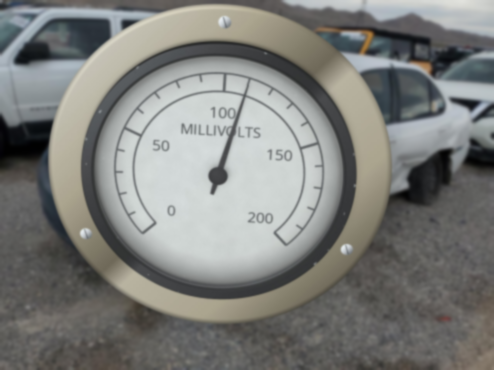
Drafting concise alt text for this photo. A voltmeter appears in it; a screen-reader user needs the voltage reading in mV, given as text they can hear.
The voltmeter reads 110 mV
